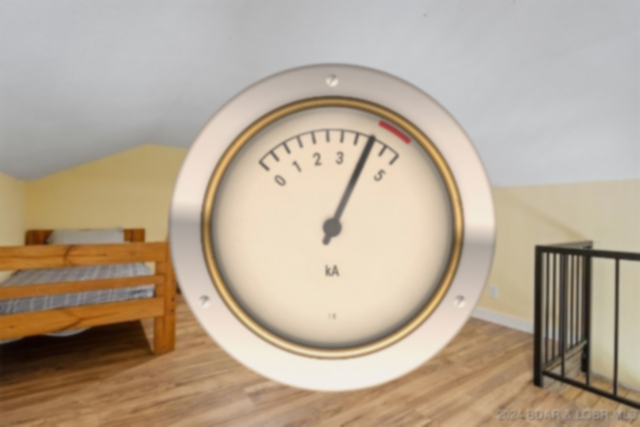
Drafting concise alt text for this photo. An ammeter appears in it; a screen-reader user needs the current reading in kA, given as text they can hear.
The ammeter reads 4 kA
